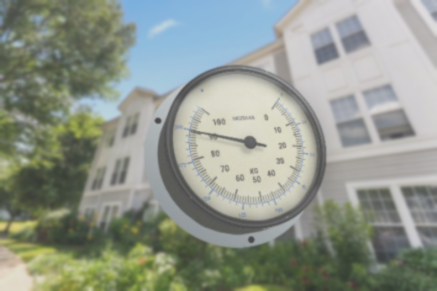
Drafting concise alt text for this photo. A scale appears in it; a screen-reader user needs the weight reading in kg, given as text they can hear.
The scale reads 90 kg
